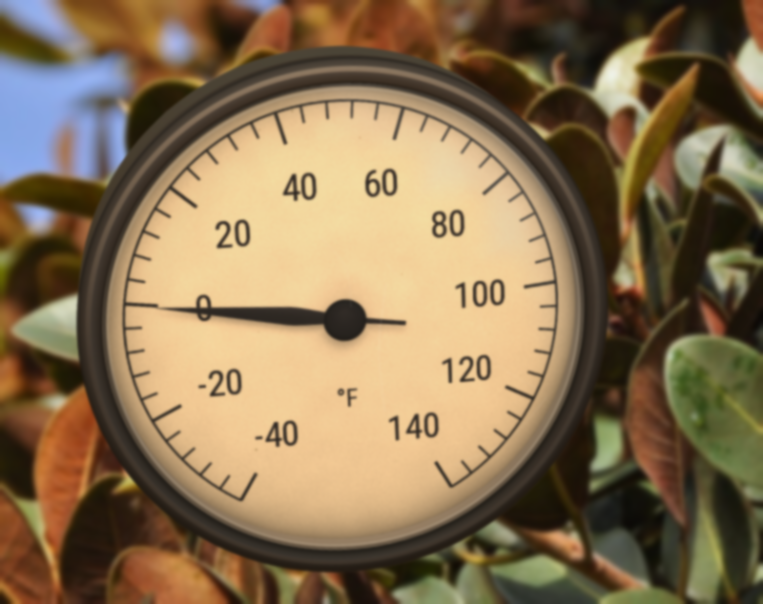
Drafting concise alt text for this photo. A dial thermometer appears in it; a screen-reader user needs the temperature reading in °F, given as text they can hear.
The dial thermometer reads 0 °F
